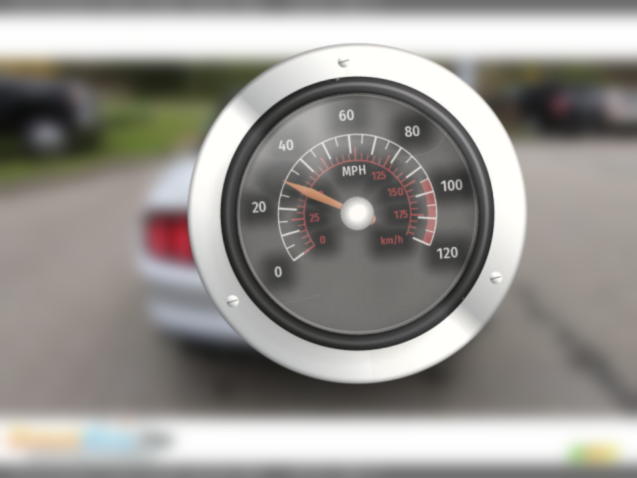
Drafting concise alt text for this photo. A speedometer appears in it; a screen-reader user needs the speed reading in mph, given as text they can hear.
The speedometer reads 30 mph
